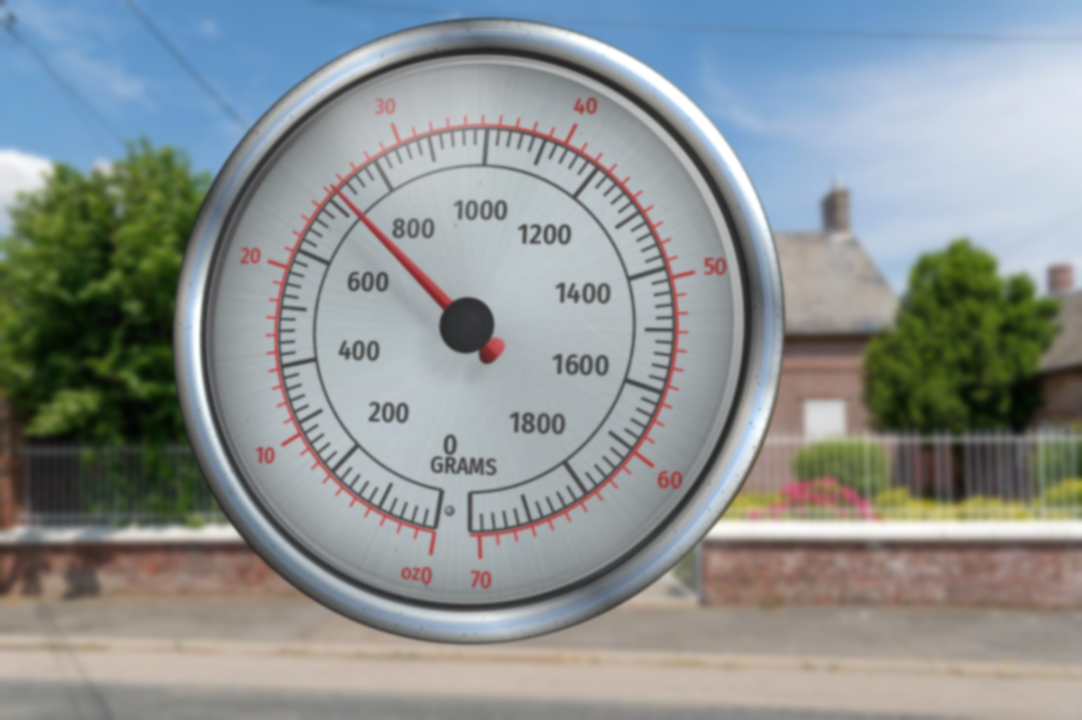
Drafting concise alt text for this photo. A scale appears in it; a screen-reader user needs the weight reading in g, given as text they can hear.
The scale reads 720 g
